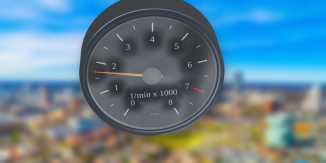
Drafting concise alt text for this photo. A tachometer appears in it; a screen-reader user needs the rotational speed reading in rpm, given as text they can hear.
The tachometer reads 1750 rpm
